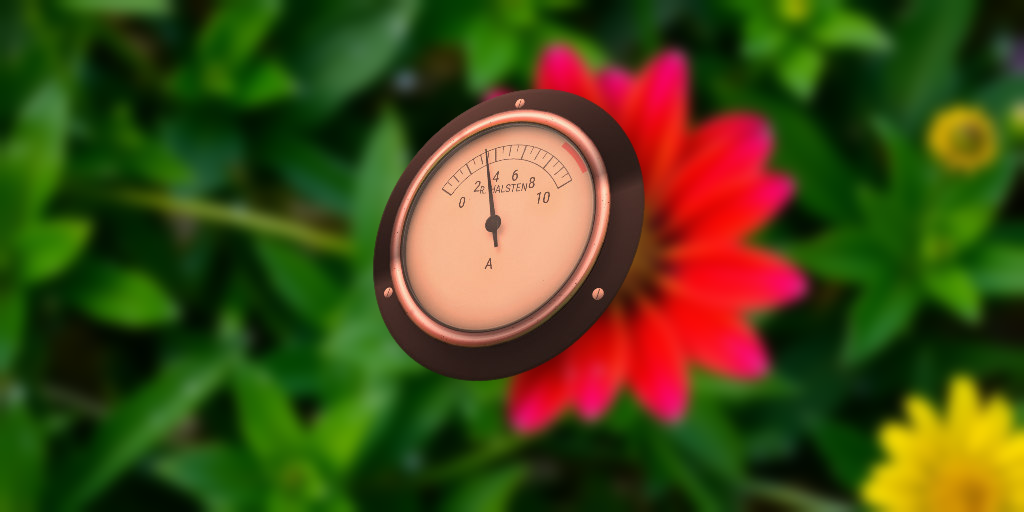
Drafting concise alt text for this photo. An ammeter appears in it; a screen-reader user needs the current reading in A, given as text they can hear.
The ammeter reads 3.5 A
